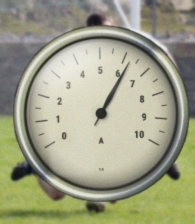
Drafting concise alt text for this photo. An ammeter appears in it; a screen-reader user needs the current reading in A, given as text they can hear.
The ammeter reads 6.25 A
